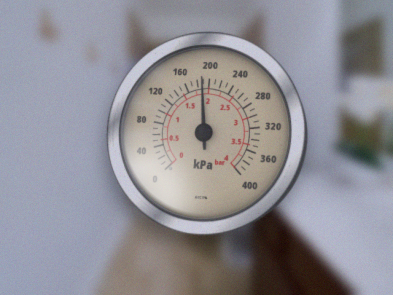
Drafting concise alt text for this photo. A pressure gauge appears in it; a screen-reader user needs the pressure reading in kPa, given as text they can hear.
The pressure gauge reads 190 kPa
